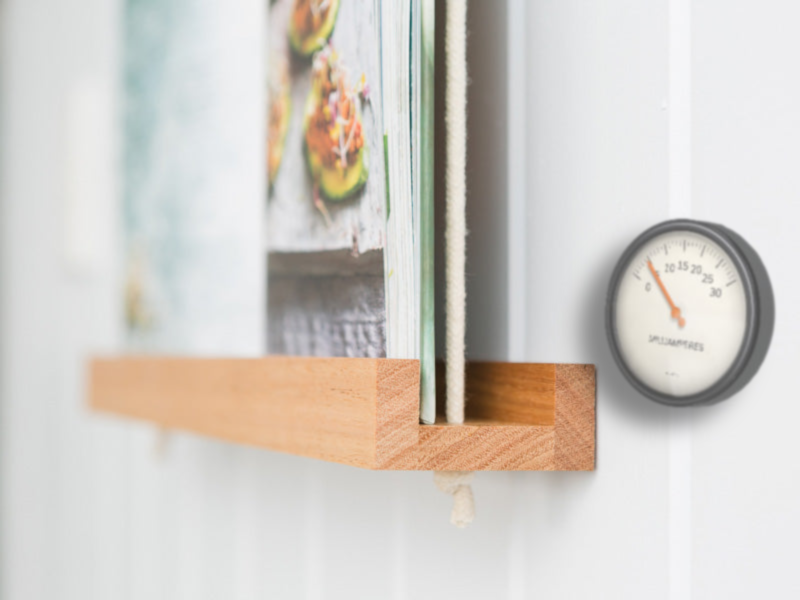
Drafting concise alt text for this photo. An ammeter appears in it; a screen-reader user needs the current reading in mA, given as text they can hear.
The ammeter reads 5 mA
